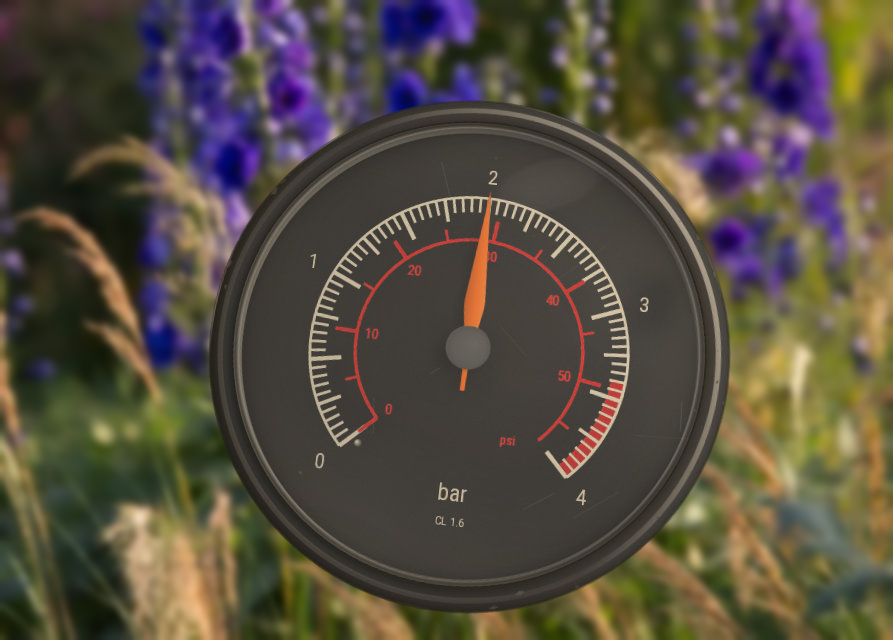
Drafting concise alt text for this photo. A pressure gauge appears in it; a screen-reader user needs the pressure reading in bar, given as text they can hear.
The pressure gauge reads 2 bar
